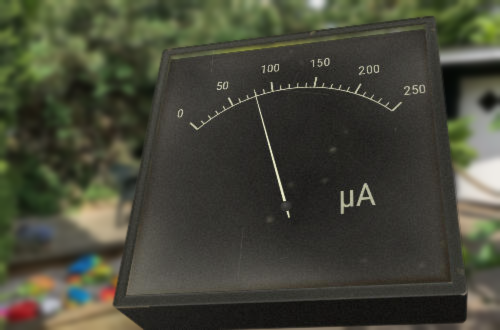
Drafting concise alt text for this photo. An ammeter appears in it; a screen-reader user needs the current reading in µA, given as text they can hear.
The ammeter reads 80 µA
